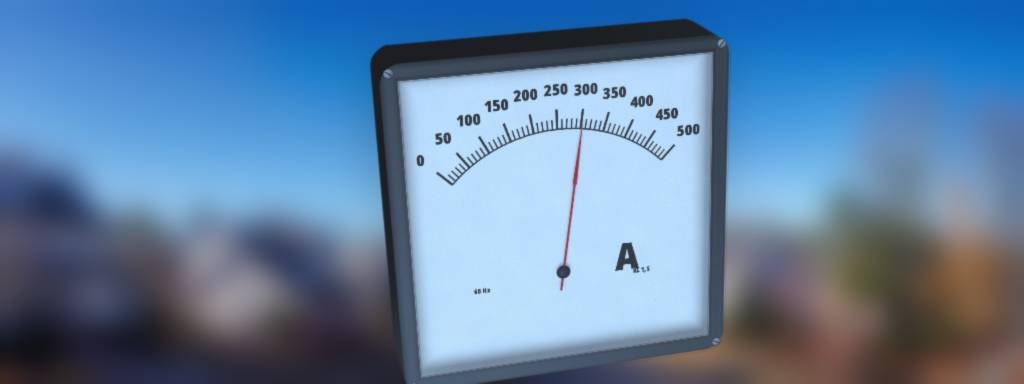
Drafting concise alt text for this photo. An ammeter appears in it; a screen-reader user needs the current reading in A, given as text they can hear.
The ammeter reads 300 A
